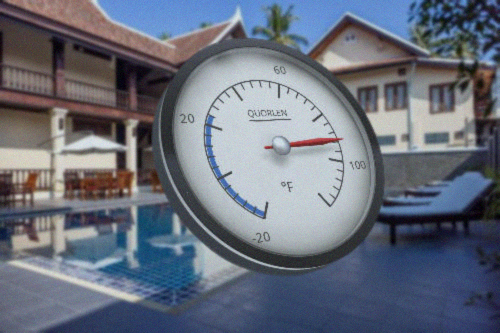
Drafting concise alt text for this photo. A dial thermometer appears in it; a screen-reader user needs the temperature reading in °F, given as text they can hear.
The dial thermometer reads 92 °F
